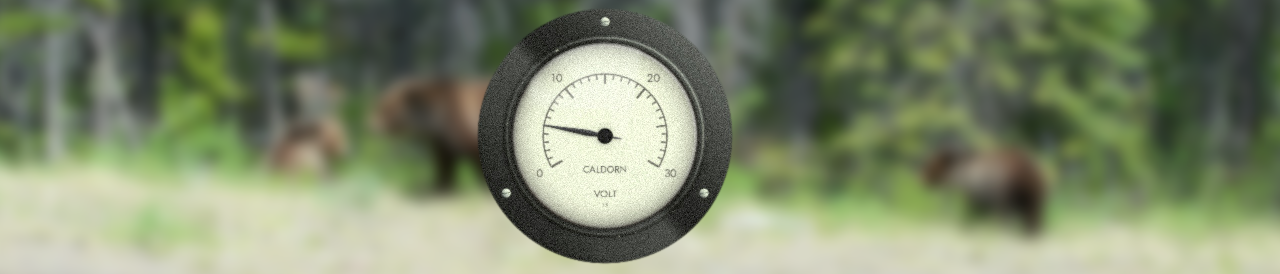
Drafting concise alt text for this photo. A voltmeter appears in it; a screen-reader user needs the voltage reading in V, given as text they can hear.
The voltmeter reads 5 V
